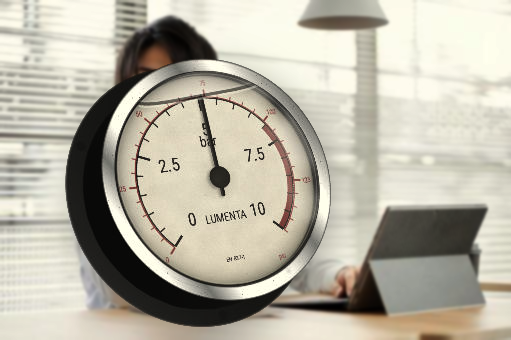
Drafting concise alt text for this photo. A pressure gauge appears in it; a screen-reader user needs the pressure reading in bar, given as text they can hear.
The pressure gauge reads 5 bar
